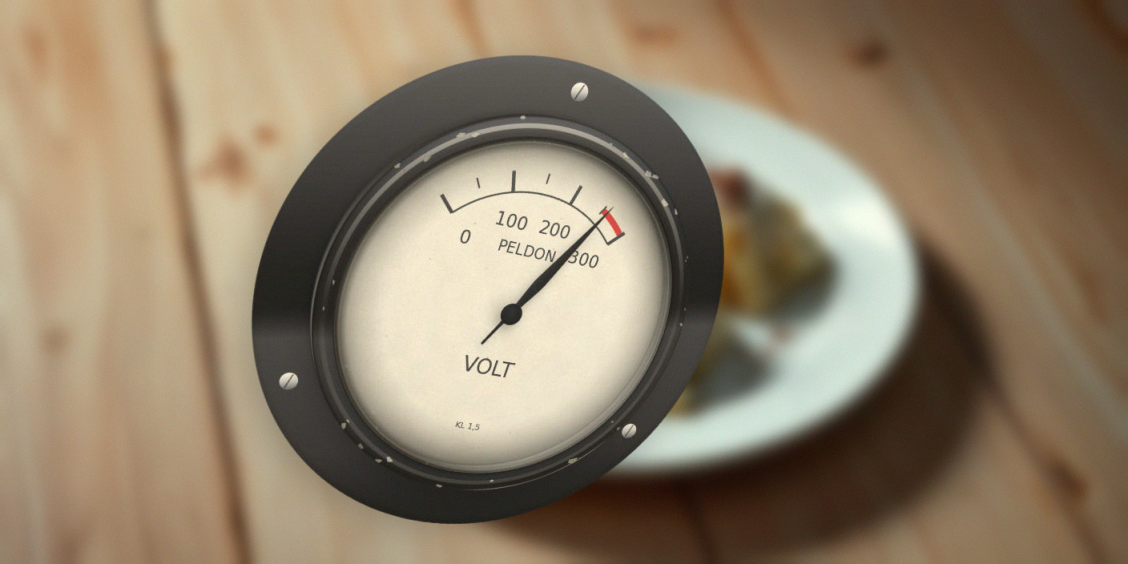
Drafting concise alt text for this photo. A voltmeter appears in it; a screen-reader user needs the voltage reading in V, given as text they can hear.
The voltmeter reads 250 V
